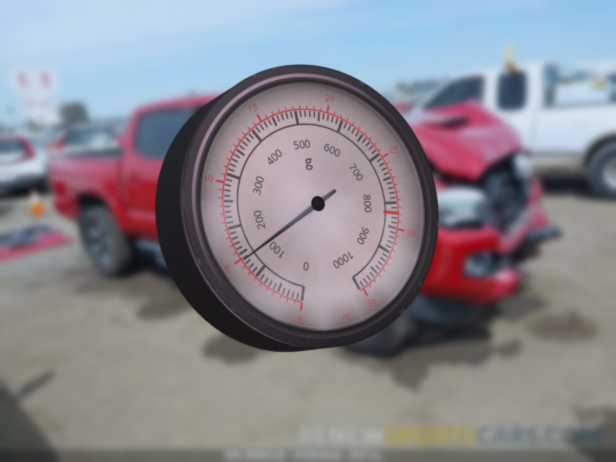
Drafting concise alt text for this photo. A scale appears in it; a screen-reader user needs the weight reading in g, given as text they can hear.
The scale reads 140 g
